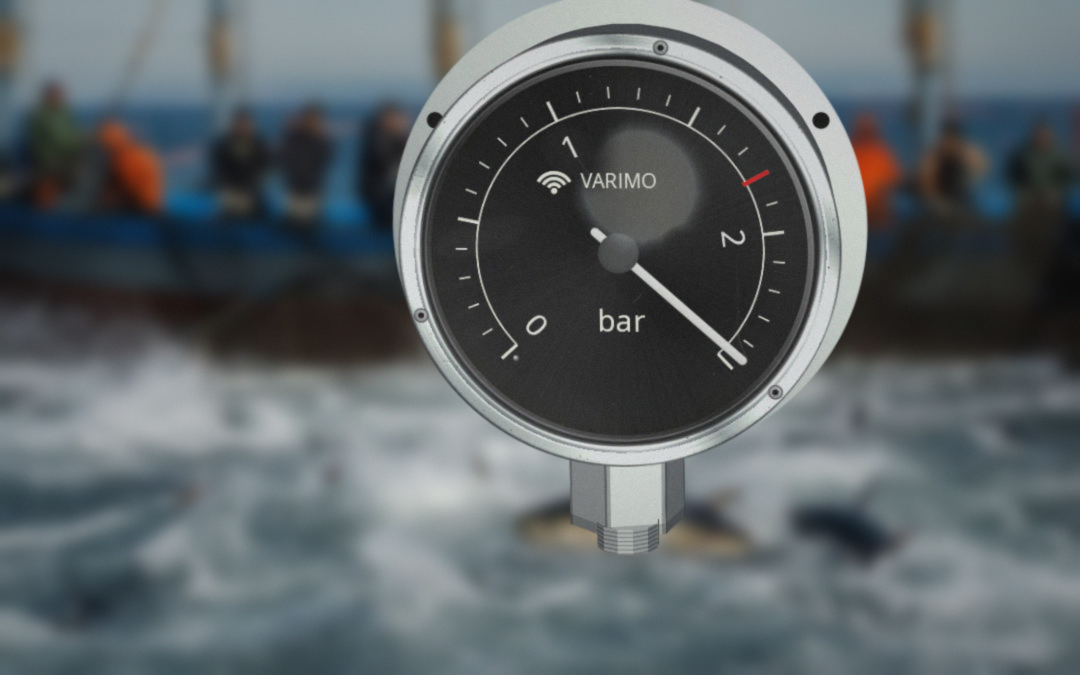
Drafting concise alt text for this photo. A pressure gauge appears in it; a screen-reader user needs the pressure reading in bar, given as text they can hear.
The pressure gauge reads 2.45 bar
